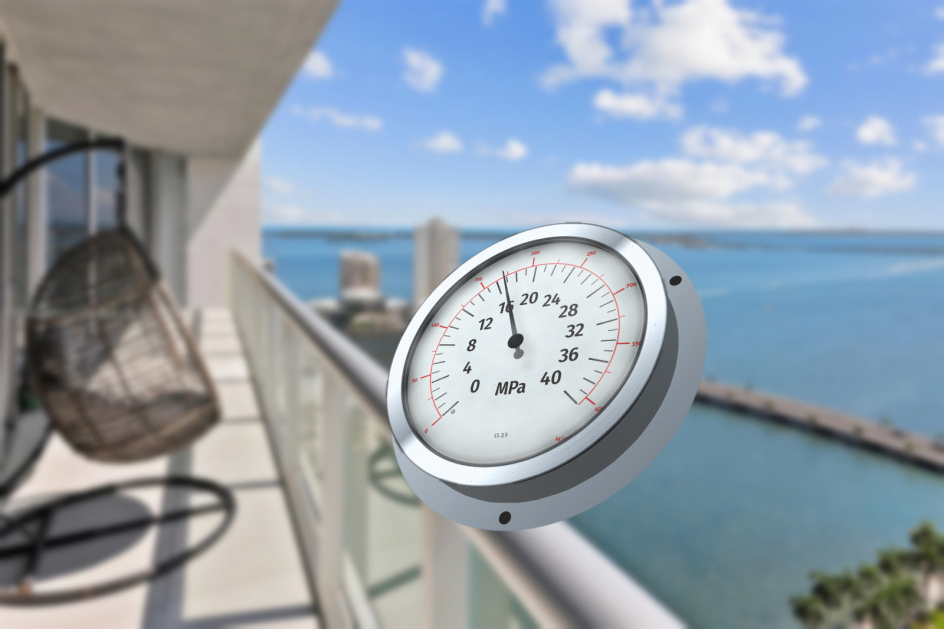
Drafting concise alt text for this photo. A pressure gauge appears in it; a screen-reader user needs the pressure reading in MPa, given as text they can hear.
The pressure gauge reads 17 MPa
